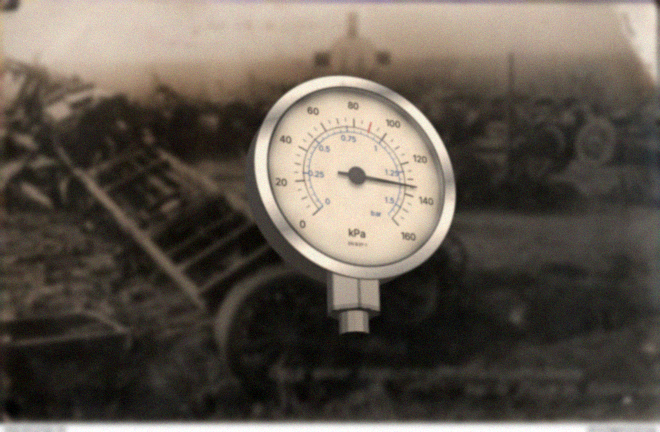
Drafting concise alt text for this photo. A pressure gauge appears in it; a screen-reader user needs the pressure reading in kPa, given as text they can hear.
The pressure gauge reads 135 kPa
